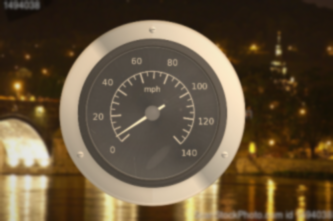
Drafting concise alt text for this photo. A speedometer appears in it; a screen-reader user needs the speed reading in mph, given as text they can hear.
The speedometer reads 5 mph
